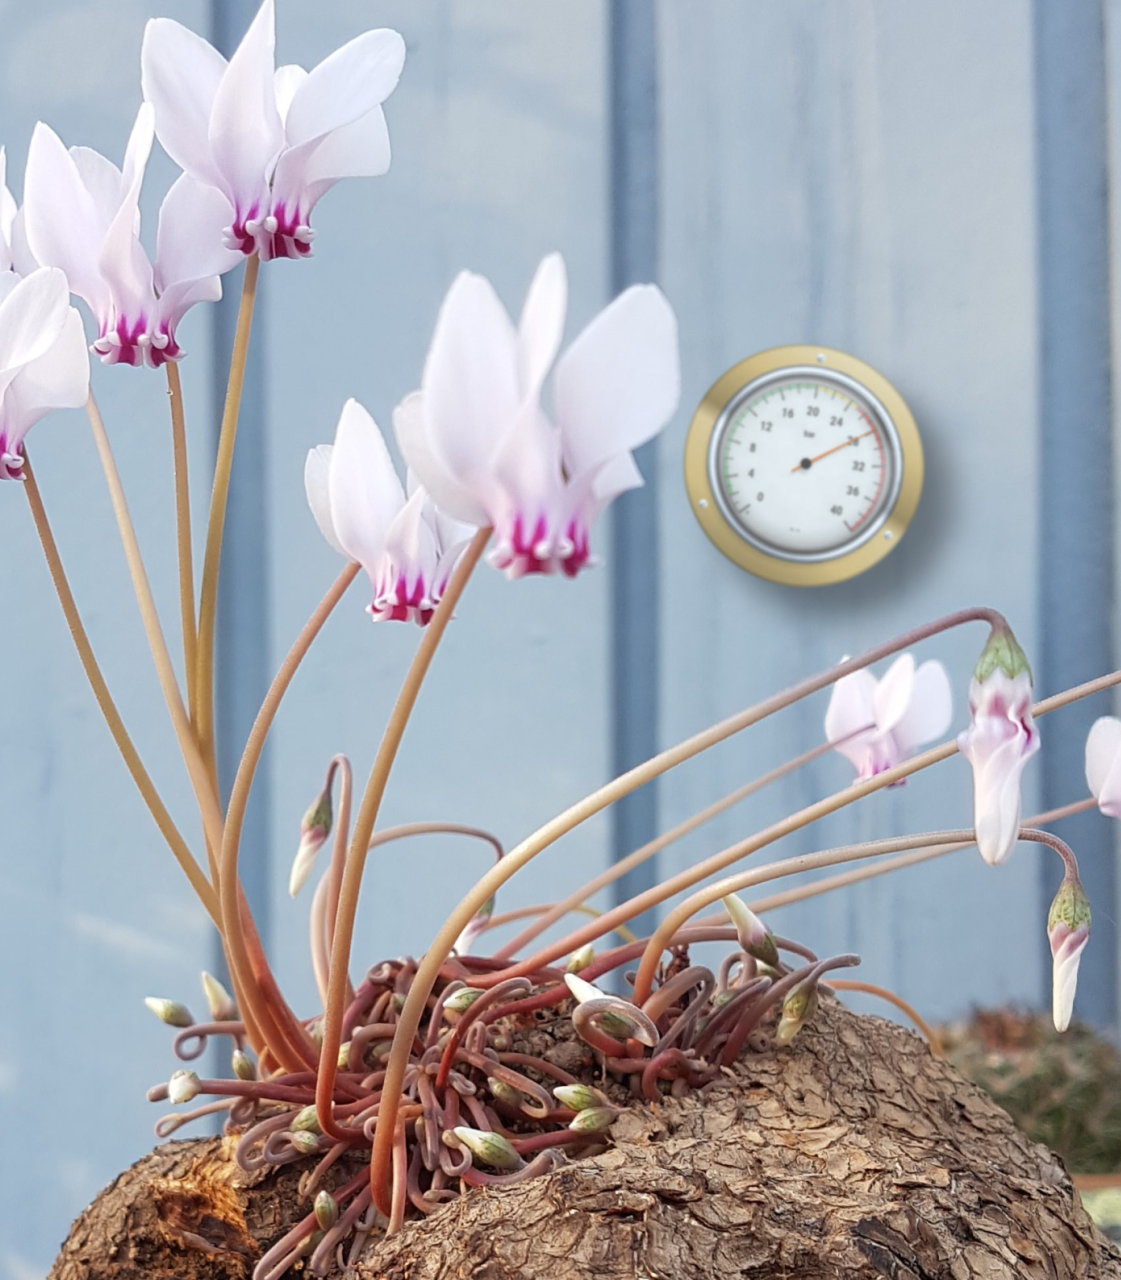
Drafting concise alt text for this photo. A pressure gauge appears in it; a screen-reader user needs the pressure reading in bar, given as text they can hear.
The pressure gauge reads 28 bar
